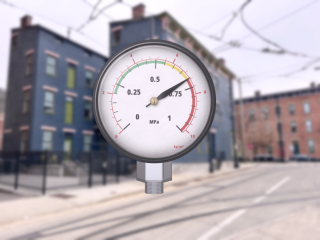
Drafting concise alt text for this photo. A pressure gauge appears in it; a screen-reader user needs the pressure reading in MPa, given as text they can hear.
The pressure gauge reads 0.7 MPa
